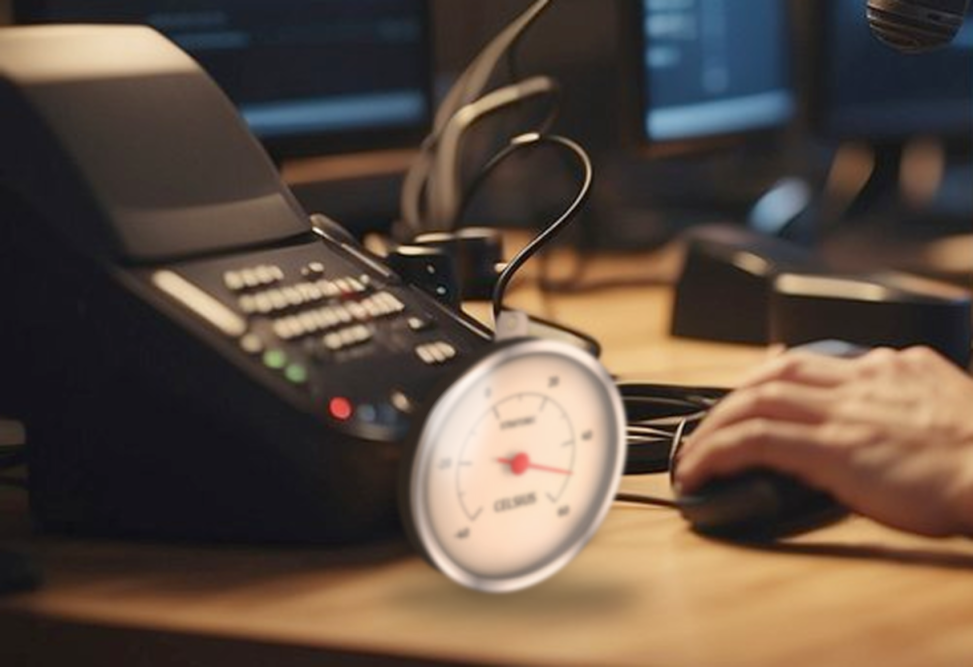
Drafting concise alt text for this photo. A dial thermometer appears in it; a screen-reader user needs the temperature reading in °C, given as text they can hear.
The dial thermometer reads 50 °C
